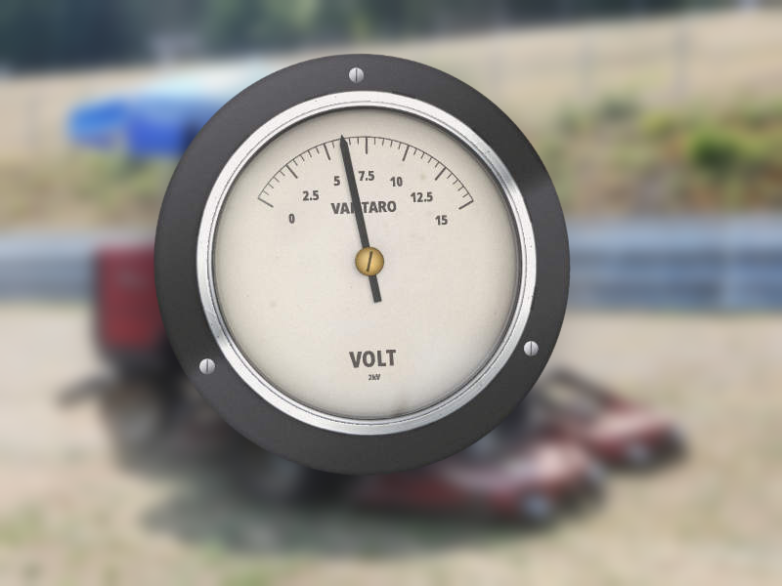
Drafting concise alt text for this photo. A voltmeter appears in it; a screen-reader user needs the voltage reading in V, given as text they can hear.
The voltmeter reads 6 V
